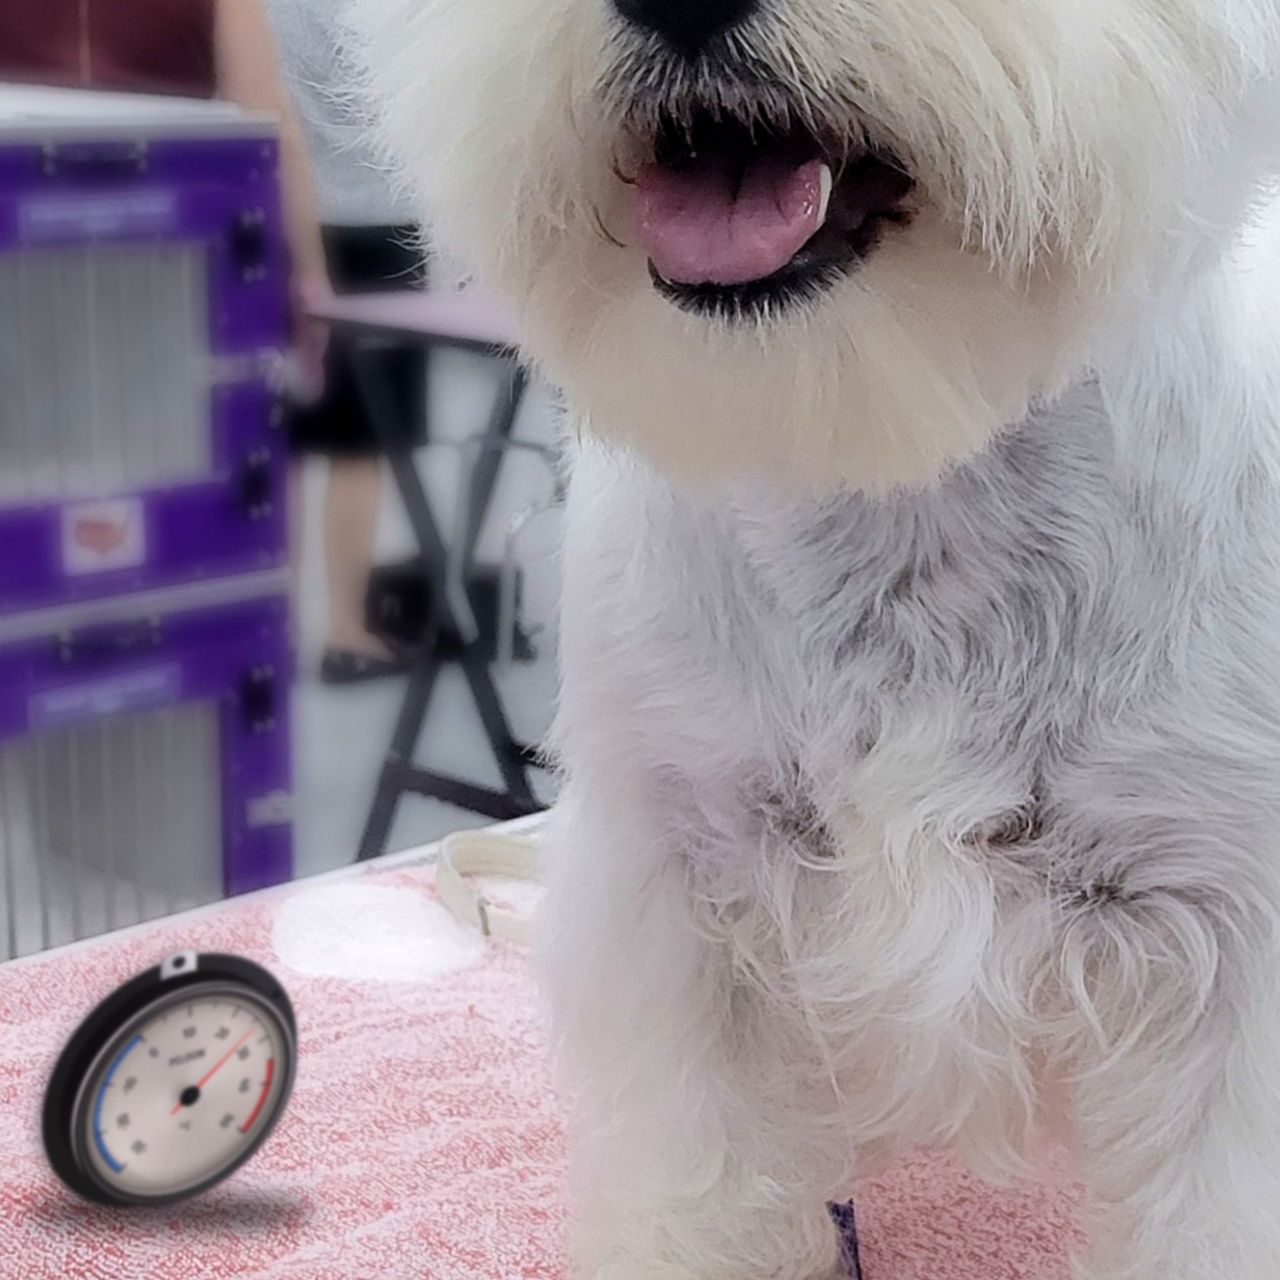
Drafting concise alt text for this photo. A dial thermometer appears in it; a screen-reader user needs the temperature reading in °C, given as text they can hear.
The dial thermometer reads 25 °C
